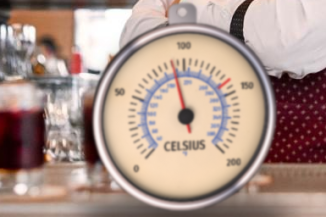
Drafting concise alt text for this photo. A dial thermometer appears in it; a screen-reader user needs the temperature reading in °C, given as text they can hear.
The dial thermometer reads 90 °C
